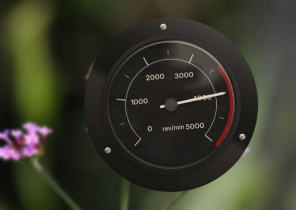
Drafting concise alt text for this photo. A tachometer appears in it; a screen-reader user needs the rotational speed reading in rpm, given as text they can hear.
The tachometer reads 4000 rpm
